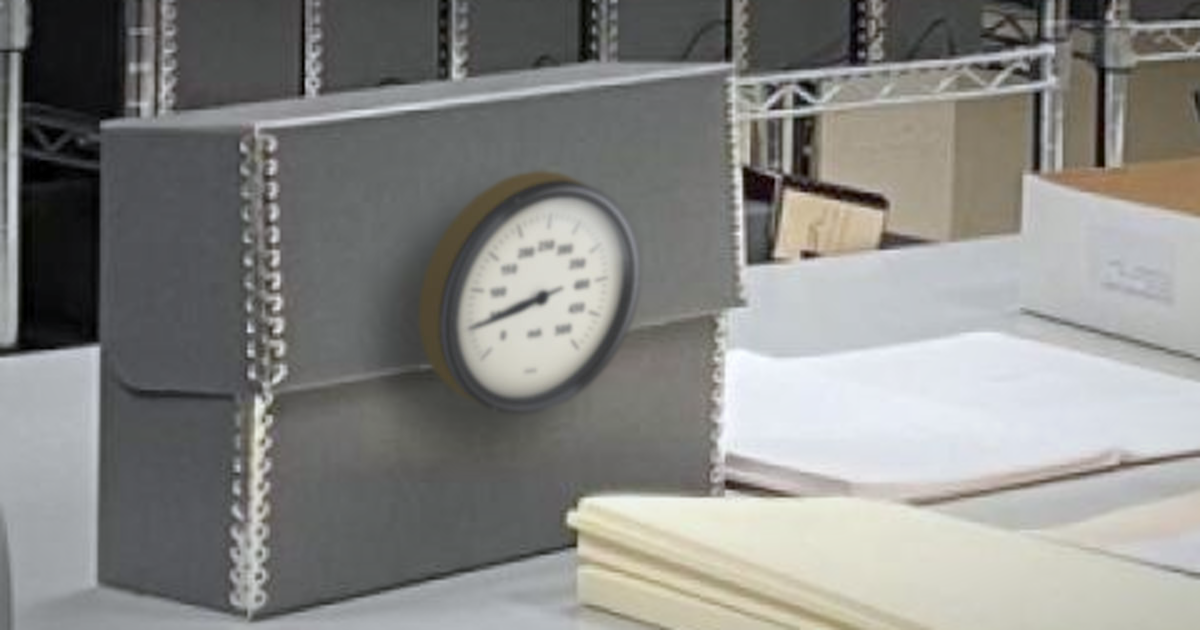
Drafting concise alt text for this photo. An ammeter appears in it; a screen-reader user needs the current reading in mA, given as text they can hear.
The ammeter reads 50 mA
